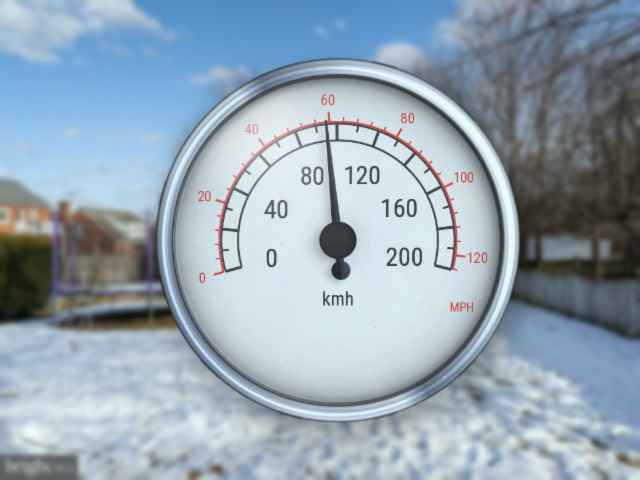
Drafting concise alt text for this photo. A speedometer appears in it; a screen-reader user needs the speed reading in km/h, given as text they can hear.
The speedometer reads 95 km/h
